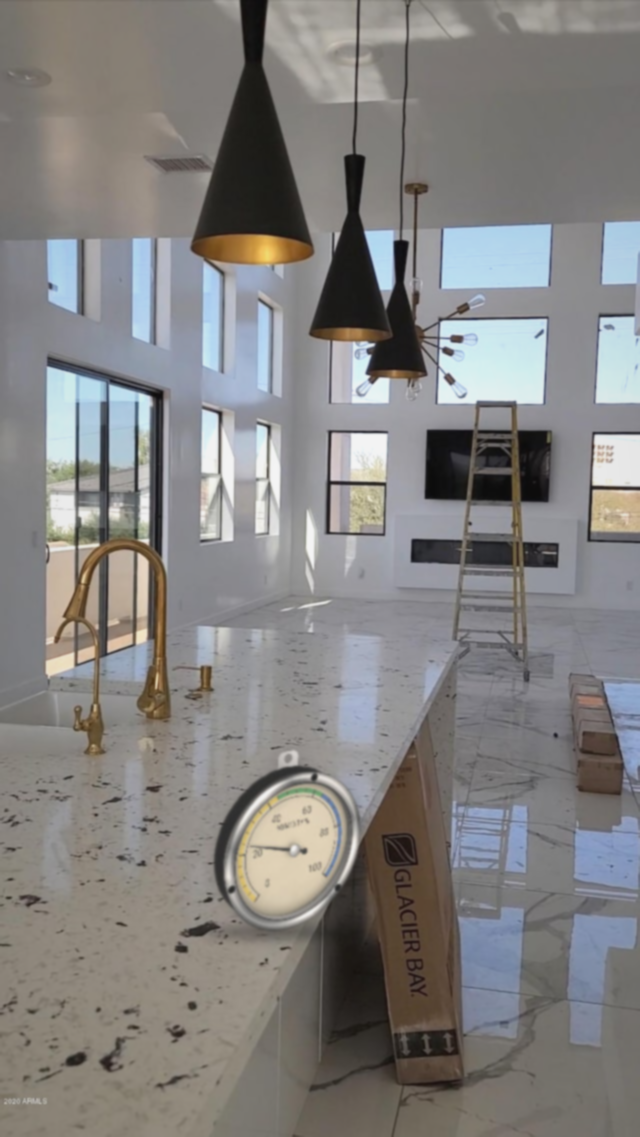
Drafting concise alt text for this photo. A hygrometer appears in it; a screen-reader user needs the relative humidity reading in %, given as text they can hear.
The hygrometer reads 24 %
